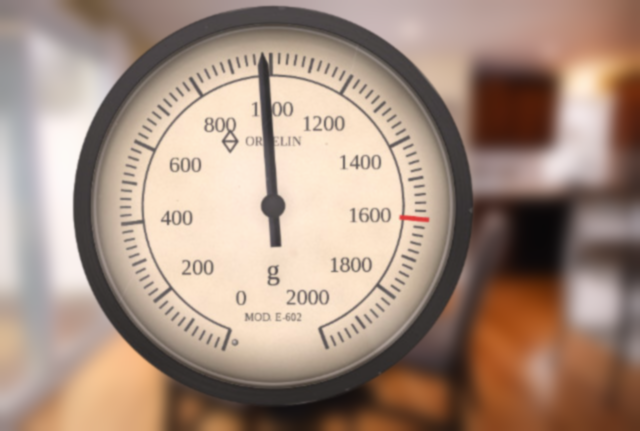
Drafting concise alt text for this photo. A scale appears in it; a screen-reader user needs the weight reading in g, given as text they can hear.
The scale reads 980 g
